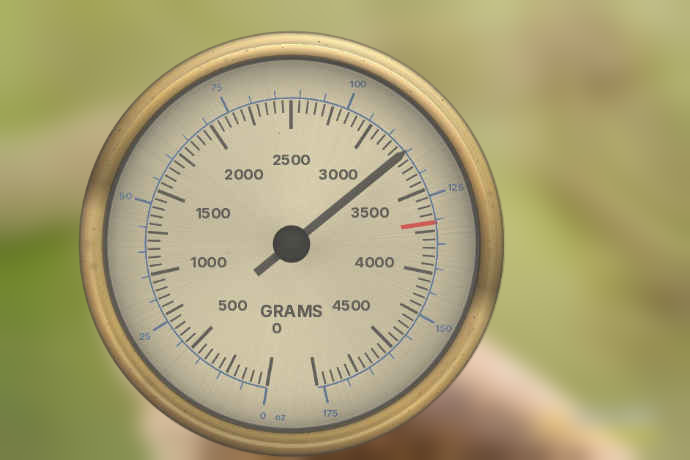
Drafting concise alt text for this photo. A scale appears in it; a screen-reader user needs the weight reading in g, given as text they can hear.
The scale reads 3250 g
